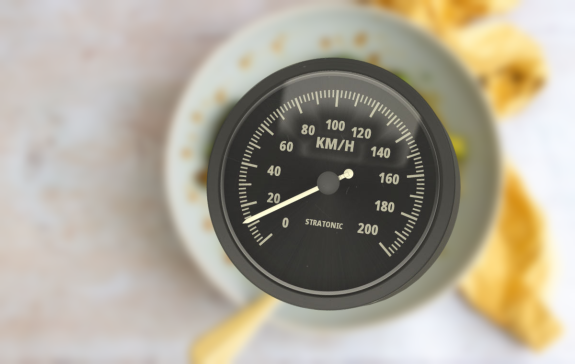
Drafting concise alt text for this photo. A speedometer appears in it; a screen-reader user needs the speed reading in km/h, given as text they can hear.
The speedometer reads 12 km/h
